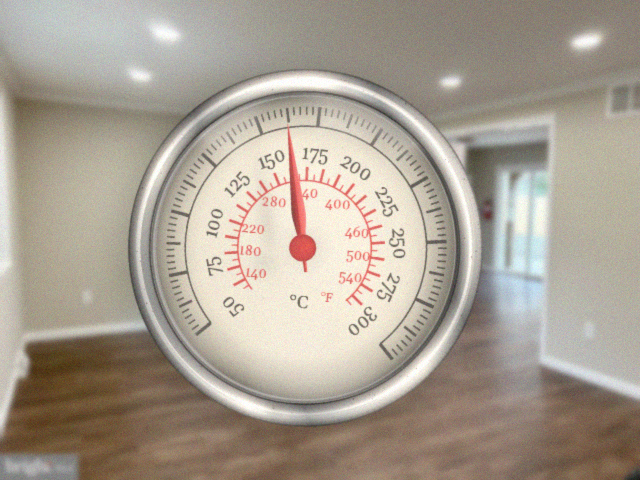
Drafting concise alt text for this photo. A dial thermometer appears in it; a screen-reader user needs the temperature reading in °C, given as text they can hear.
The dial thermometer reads 162.5 °C
